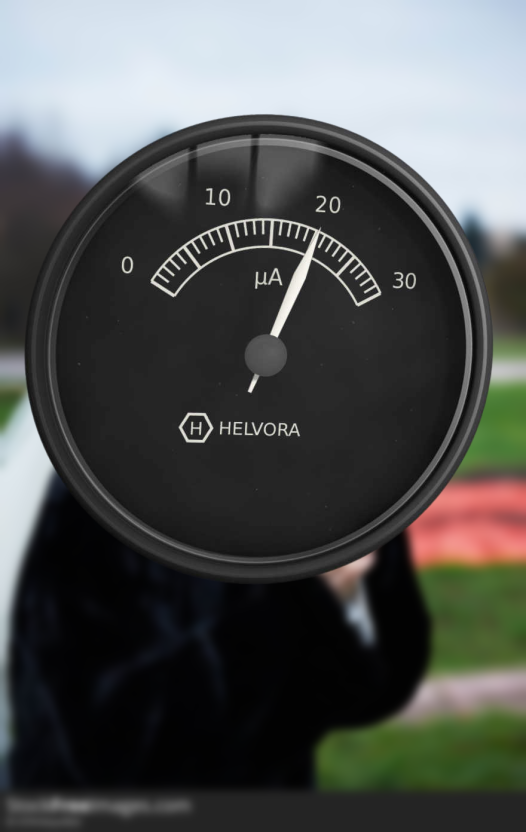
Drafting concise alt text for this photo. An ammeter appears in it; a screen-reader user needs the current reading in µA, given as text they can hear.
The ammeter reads 20 µA
